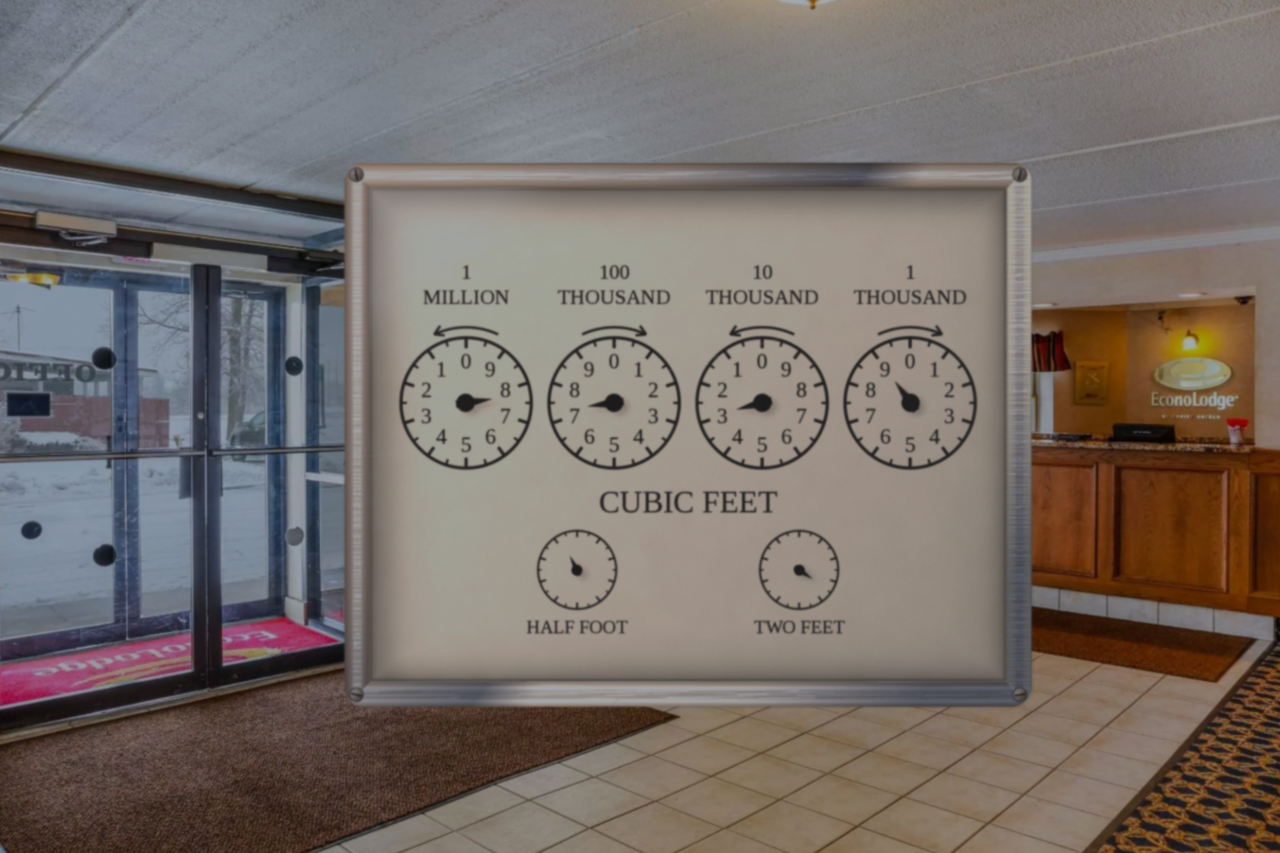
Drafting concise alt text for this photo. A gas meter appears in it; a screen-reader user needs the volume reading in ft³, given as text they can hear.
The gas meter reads 772900 ft³
